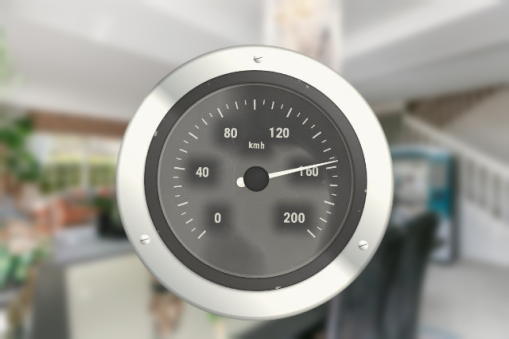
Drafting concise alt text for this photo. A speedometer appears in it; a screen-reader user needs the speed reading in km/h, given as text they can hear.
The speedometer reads 157.5 km/h
